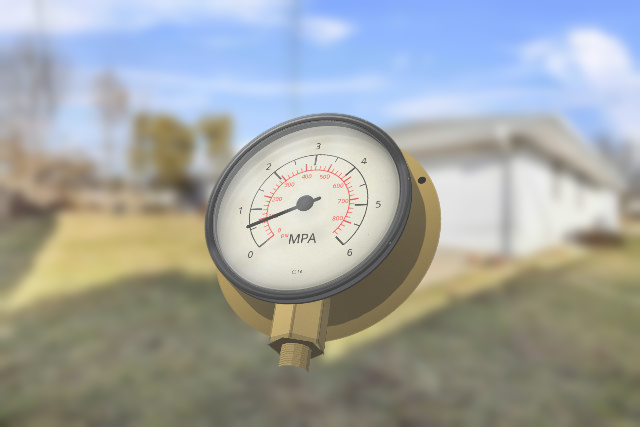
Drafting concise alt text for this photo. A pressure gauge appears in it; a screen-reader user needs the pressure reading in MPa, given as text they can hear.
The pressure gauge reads 0.5 MPa
